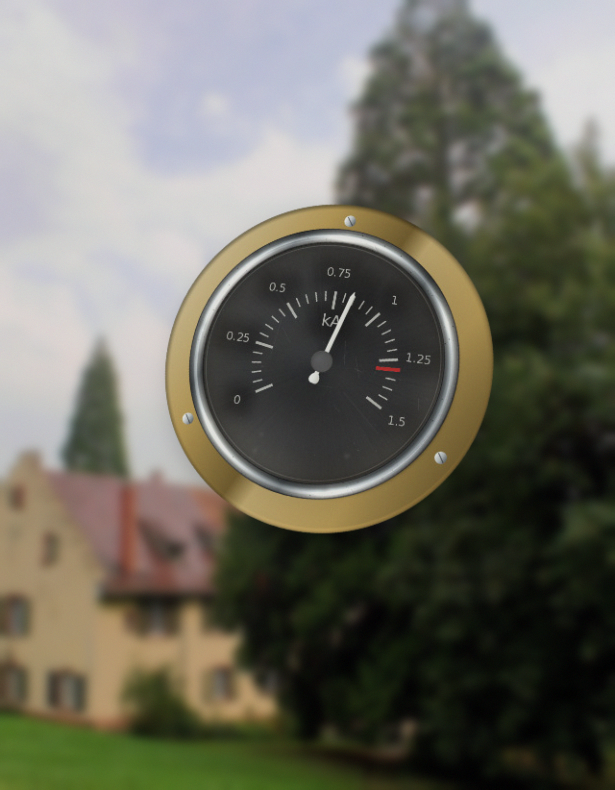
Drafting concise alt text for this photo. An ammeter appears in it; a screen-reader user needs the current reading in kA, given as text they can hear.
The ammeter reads 0.85 kA
